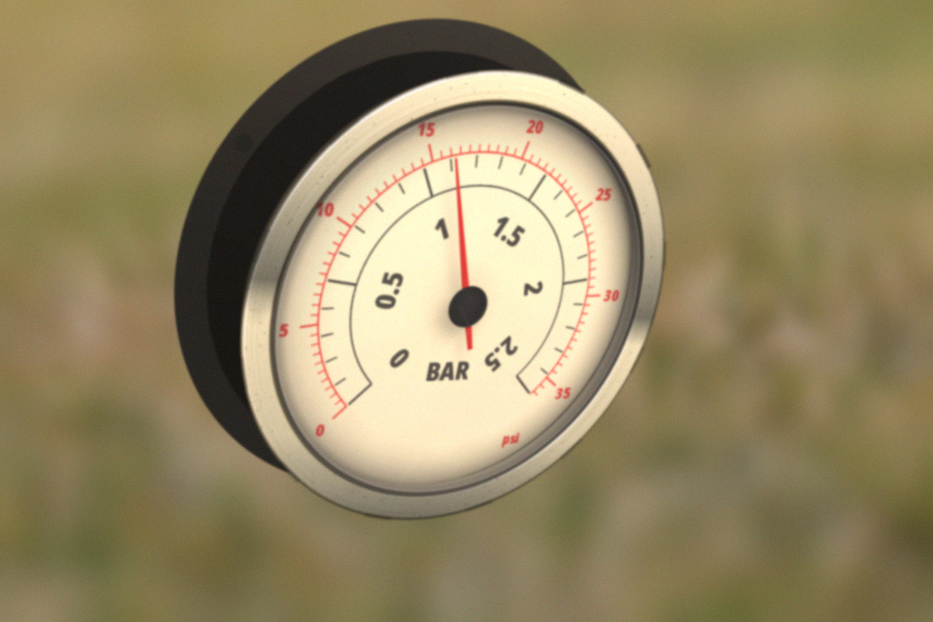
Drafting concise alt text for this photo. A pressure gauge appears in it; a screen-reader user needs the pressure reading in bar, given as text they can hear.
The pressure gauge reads 1.1 bar
